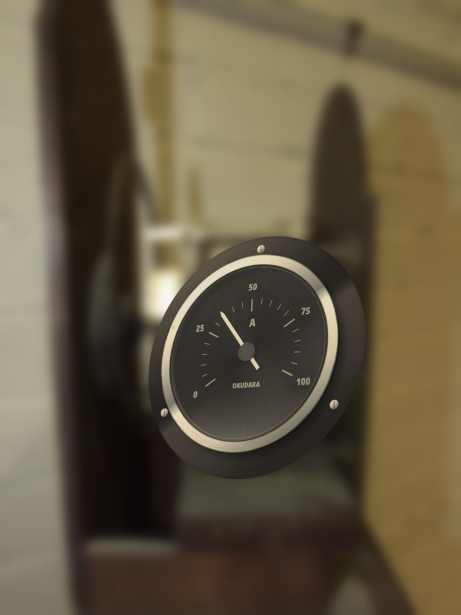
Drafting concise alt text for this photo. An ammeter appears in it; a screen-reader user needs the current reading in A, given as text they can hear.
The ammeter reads 35 A
